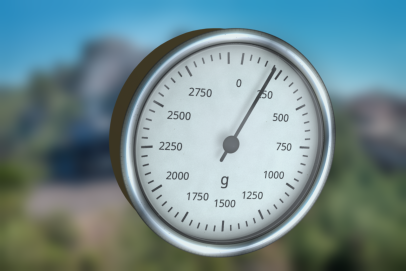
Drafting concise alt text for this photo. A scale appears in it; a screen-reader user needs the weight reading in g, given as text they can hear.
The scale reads 200 g
